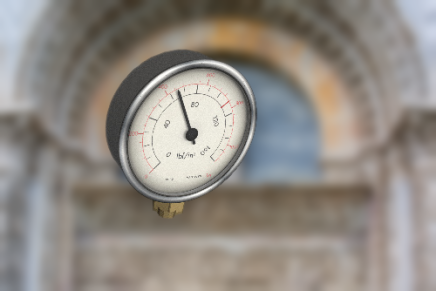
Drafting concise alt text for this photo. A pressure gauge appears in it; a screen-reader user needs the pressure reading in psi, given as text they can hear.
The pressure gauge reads 65 psi
